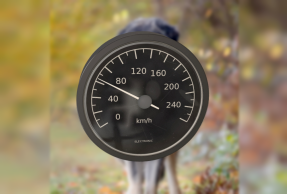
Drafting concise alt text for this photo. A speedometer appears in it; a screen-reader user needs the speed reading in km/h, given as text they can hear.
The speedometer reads 65 km/h
